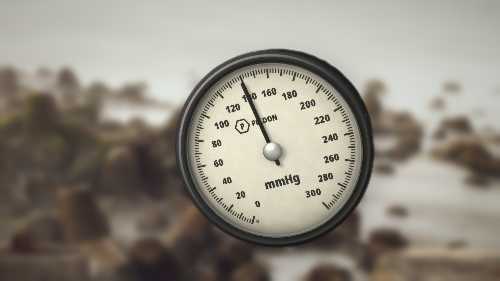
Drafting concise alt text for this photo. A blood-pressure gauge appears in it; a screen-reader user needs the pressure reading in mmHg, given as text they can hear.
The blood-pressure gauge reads 140 mmHg
